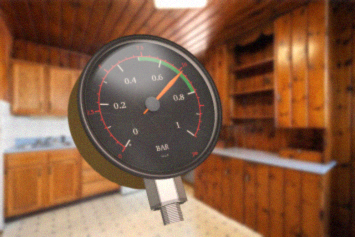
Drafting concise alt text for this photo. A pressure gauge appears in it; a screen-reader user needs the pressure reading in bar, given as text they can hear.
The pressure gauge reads 0.7 bar
